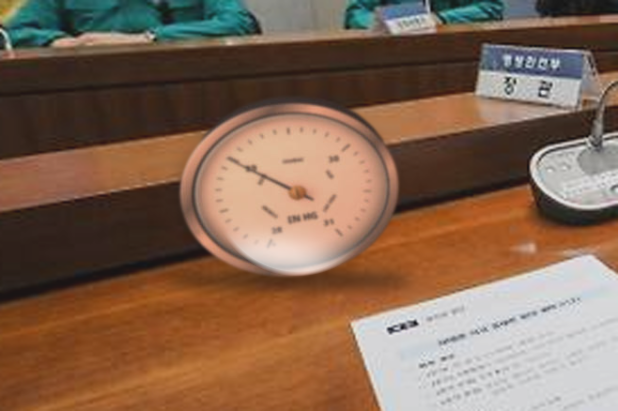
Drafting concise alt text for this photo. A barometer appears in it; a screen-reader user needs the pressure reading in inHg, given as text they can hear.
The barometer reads 29 inHg
